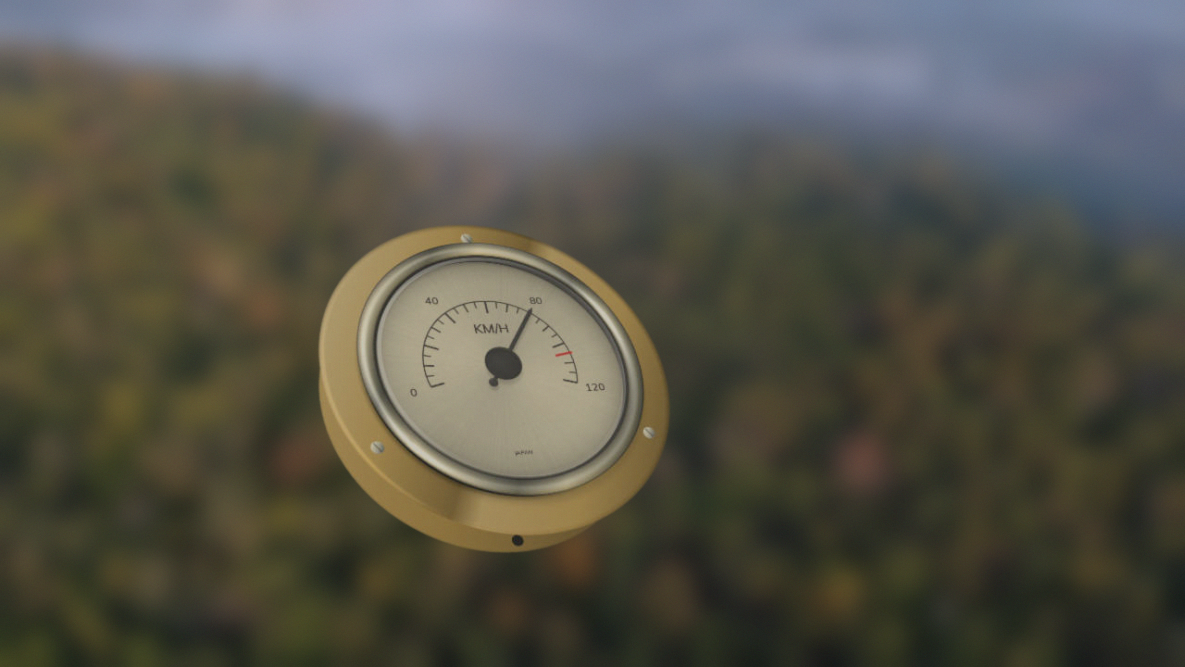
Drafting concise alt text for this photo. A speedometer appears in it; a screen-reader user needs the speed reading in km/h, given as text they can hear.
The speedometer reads 80 km/h
